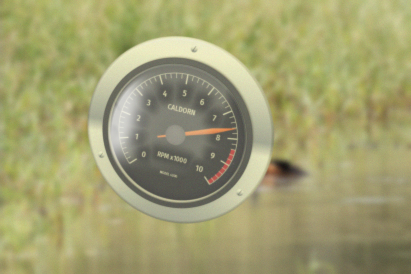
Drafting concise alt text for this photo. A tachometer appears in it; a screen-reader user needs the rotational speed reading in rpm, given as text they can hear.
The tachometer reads 7600 rpm
